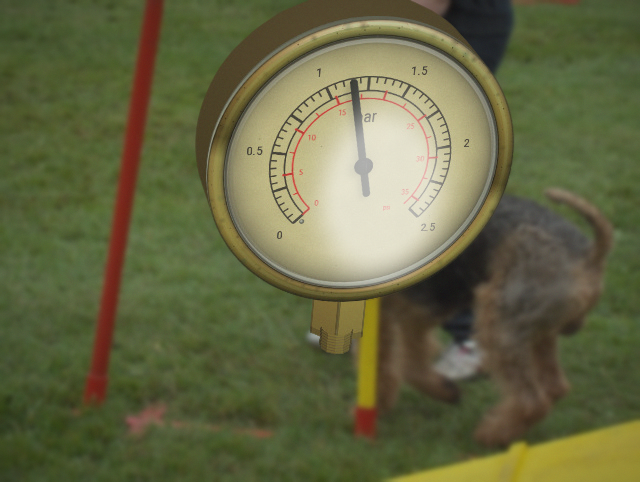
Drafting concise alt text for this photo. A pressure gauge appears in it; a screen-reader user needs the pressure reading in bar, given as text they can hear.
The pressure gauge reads 1.15 bar
